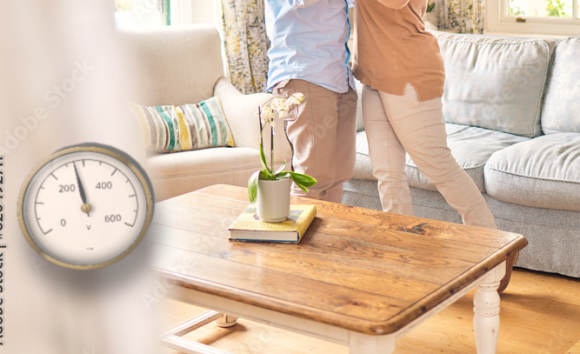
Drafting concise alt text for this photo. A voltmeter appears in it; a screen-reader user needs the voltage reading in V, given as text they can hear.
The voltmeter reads 275 V
